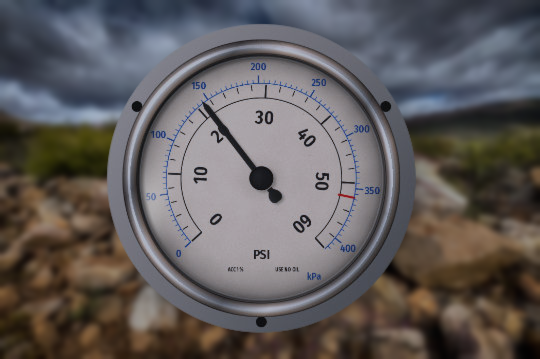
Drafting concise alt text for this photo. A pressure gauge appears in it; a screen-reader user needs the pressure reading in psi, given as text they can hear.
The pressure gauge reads 21 psi
